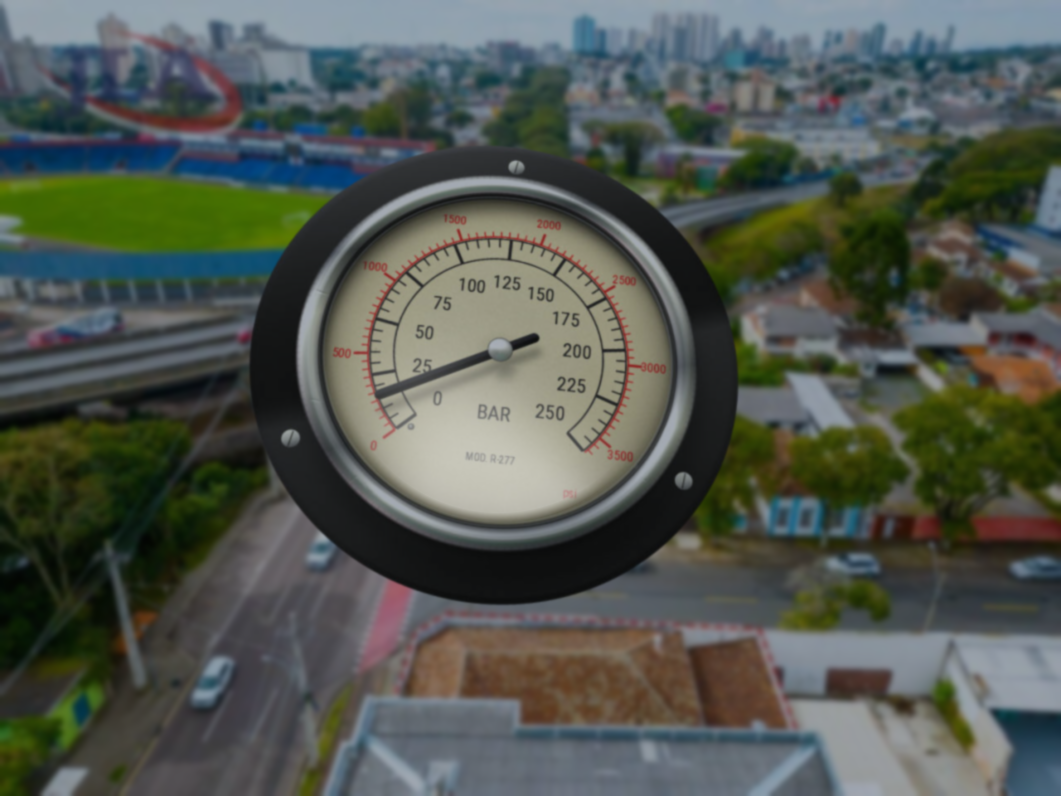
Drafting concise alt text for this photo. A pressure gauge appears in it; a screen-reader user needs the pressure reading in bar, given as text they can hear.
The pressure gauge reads 15 bar
